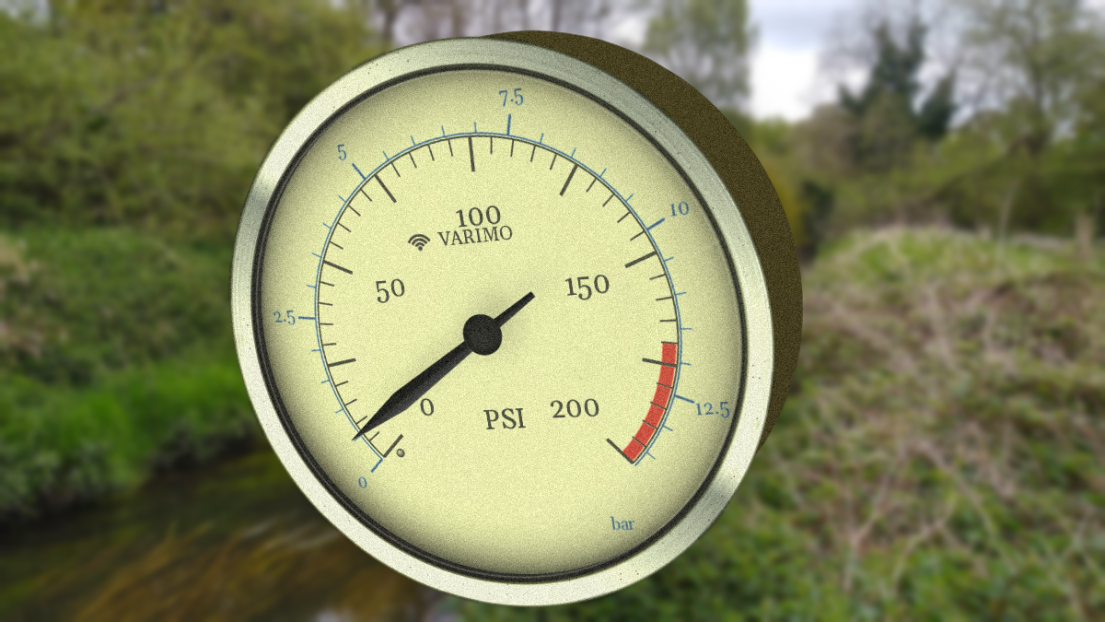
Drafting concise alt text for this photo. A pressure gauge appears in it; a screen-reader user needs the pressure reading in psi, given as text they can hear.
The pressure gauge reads 7.5 psi
